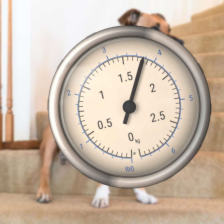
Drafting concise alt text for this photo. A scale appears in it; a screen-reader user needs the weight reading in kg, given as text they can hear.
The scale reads 1.7 kg
